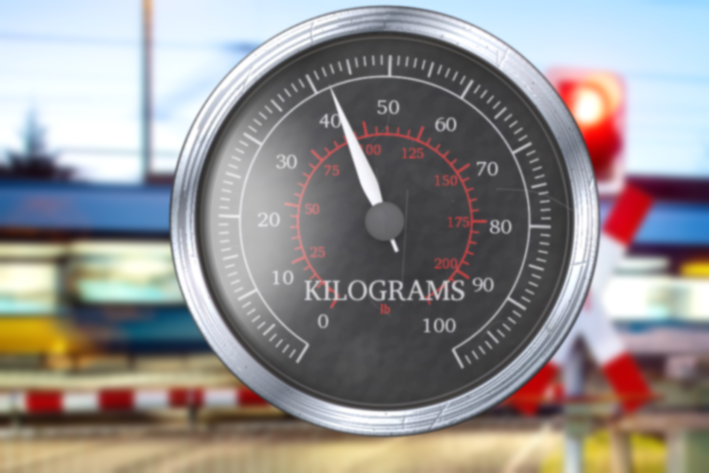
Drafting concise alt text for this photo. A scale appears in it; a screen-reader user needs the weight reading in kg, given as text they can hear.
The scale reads 42 kg
